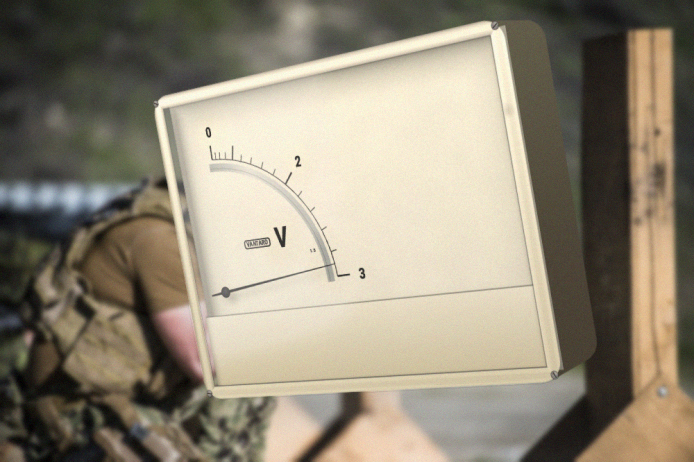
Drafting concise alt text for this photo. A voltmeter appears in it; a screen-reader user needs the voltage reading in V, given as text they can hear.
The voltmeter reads 2.9 V
